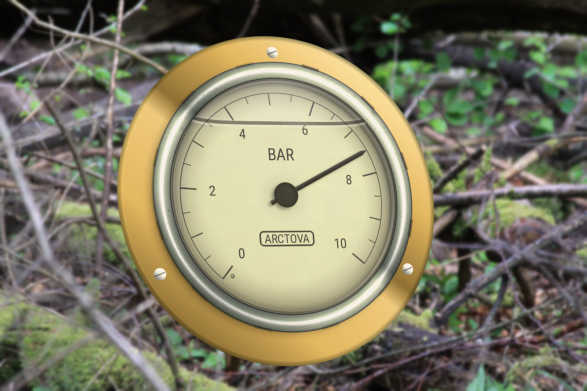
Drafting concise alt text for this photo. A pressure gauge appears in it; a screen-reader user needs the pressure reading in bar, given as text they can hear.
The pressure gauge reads 7.5 bar
